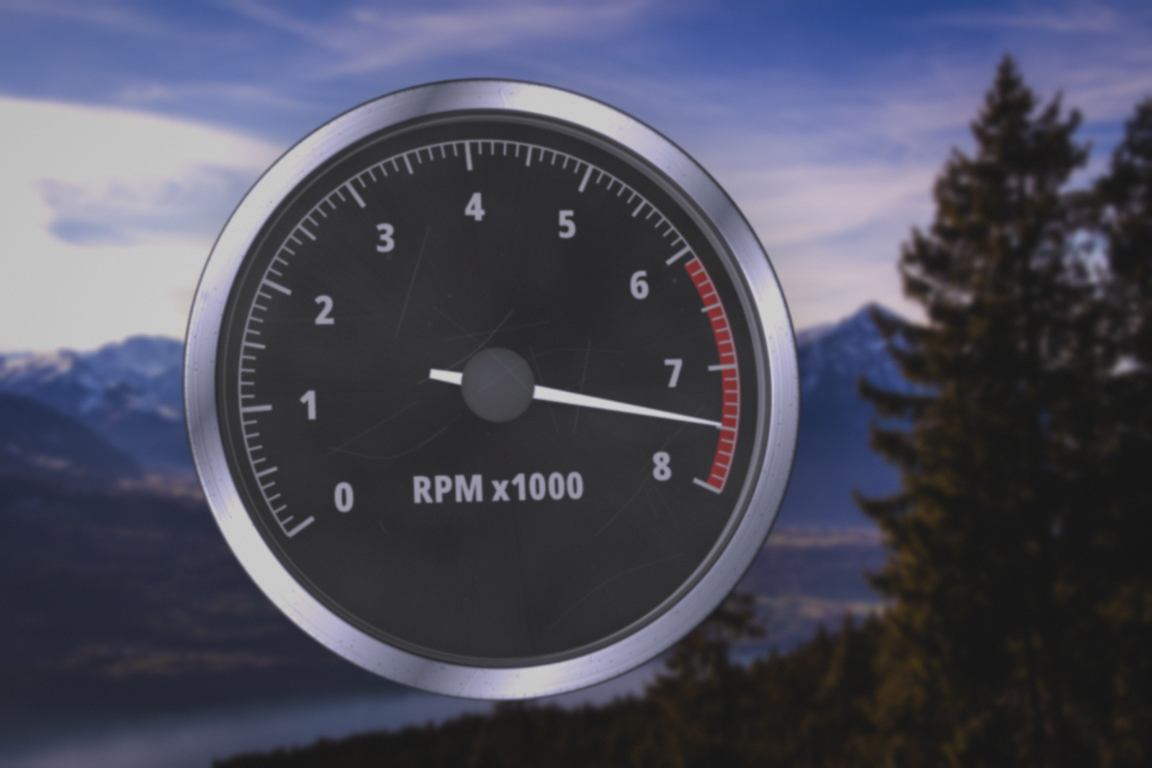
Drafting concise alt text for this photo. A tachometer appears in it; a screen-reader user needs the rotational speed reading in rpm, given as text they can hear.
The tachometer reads 7500 rpm
